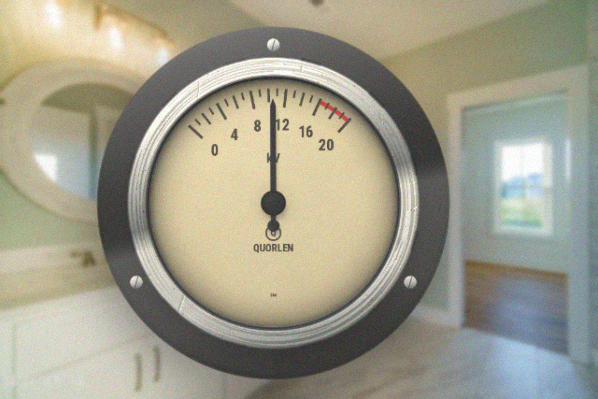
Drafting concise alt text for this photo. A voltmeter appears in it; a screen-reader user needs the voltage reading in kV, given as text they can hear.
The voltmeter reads 10.5 kV
